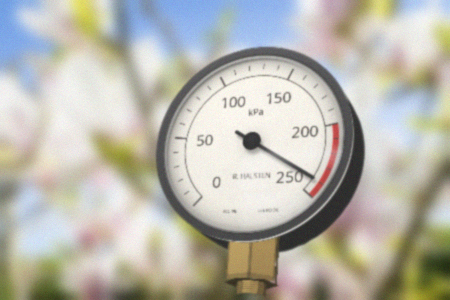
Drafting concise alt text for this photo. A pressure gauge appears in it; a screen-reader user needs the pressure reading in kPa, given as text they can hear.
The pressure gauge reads 240 kPa
